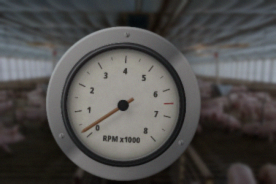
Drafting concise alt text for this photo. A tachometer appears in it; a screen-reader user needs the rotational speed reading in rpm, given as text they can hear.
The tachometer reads 250 rpm
